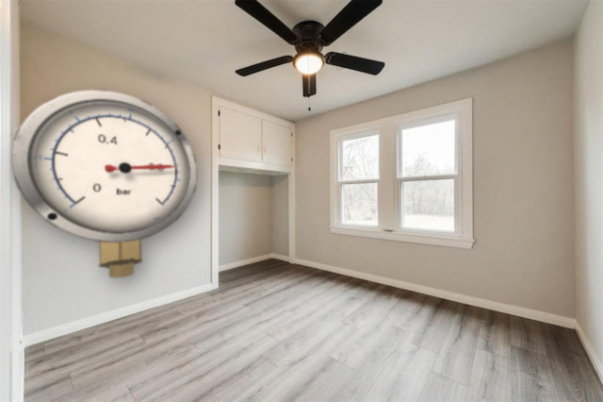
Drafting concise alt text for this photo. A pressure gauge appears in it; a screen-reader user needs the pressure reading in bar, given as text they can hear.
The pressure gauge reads 0.8 bar
